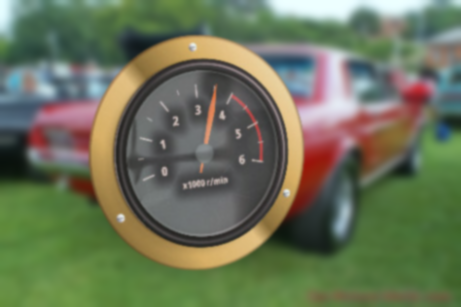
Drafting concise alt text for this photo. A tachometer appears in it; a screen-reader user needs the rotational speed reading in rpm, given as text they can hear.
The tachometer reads 3500 rpm
